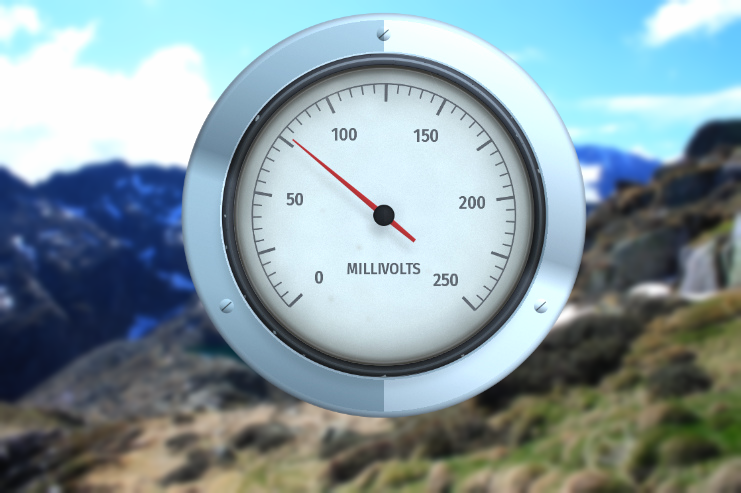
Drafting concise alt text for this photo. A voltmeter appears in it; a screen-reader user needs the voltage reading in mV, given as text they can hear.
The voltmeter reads 77.5 mV
